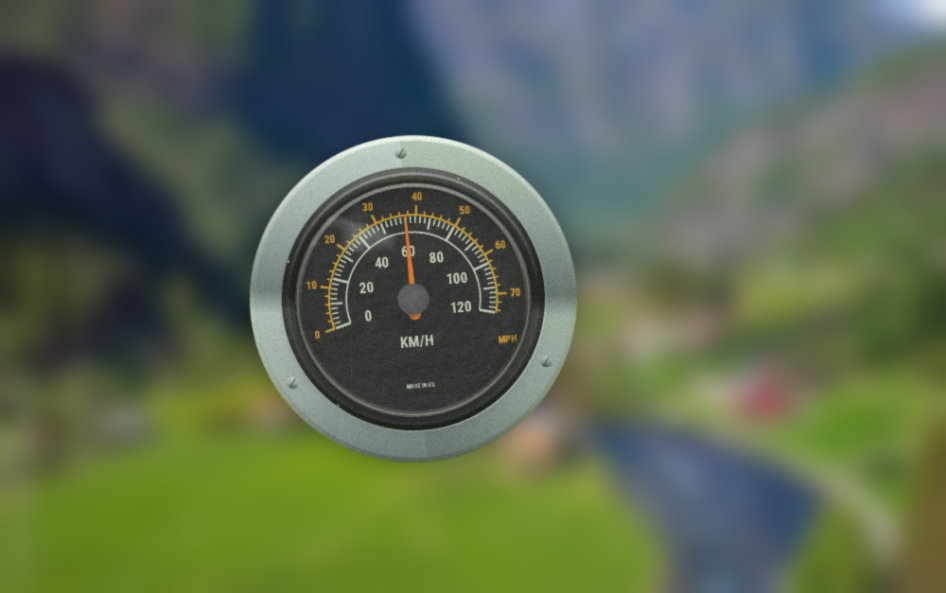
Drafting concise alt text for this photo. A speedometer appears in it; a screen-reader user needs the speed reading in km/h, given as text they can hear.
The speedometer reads 60 km/h
